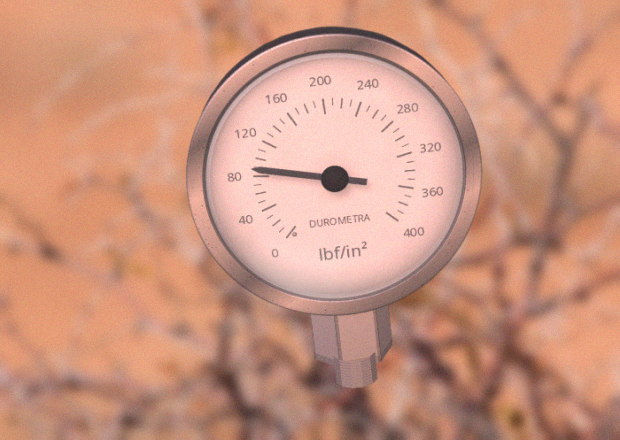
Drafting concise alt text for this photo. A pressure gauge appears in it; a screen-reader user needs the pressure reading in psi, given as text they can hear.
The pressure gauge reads 90 psi
